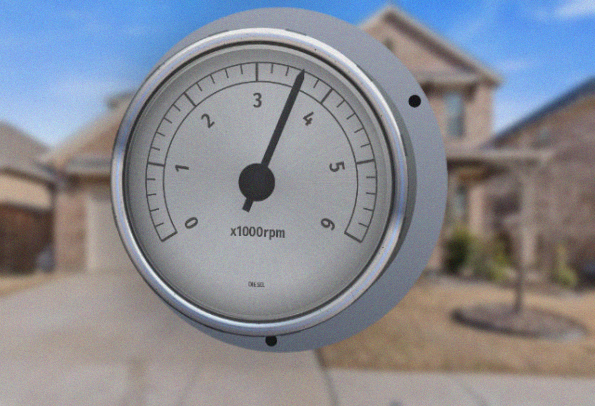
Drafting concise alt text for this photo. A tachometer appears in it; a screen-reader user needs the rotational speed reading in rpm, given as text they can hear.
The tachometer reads 3600 rpm
